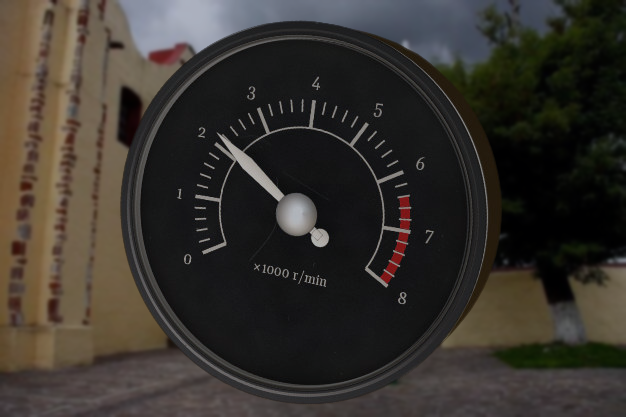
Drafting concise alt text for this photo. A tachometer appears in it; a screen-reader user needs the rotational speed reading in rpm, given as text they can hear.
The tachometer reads 2200 rpm
